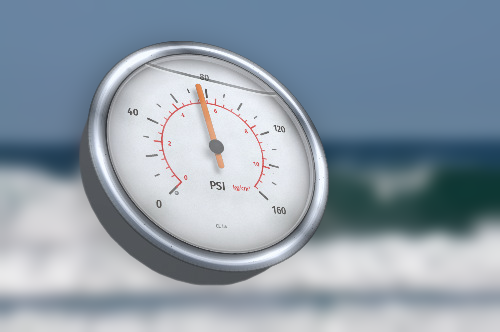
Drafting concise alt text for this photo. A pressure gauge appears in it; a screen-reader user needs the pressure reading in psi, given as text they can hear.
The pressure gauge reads 75 psi
